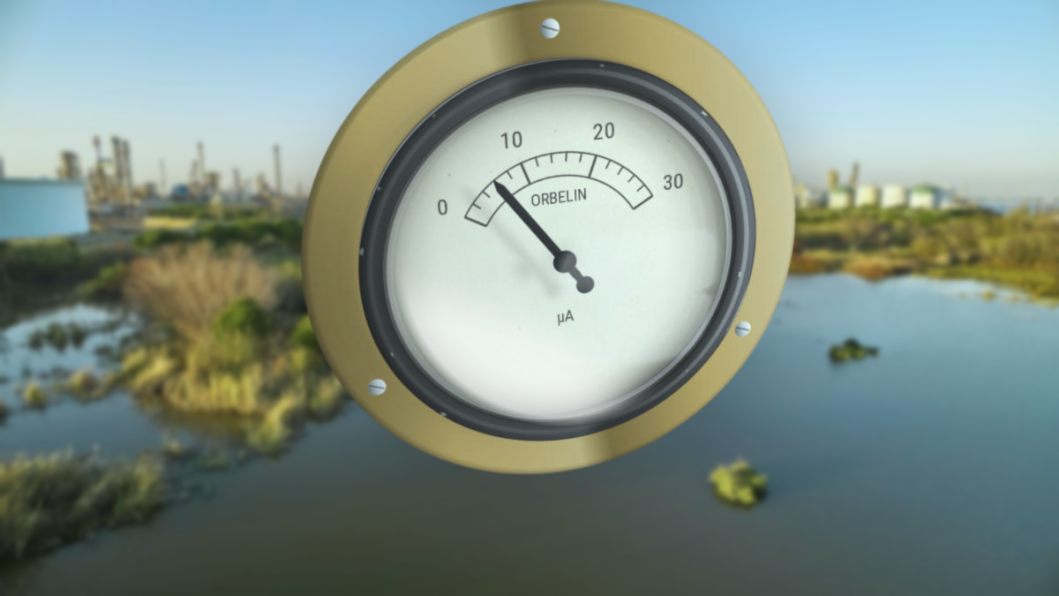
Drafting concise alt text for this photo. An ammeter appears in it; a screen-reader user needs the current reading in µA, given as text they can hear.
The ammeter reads 6 µA
